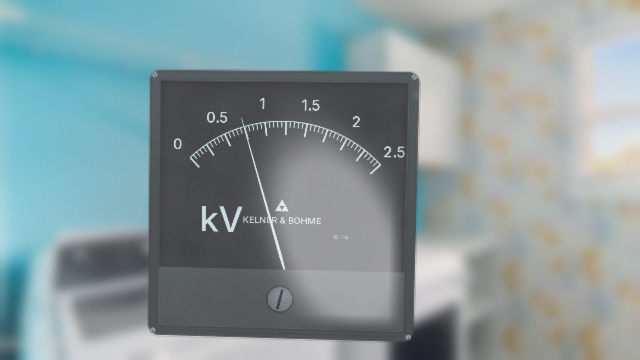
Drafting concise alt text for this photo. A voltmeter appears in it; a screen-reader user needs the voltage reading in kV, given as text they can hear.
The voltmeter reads 0.75 kV
